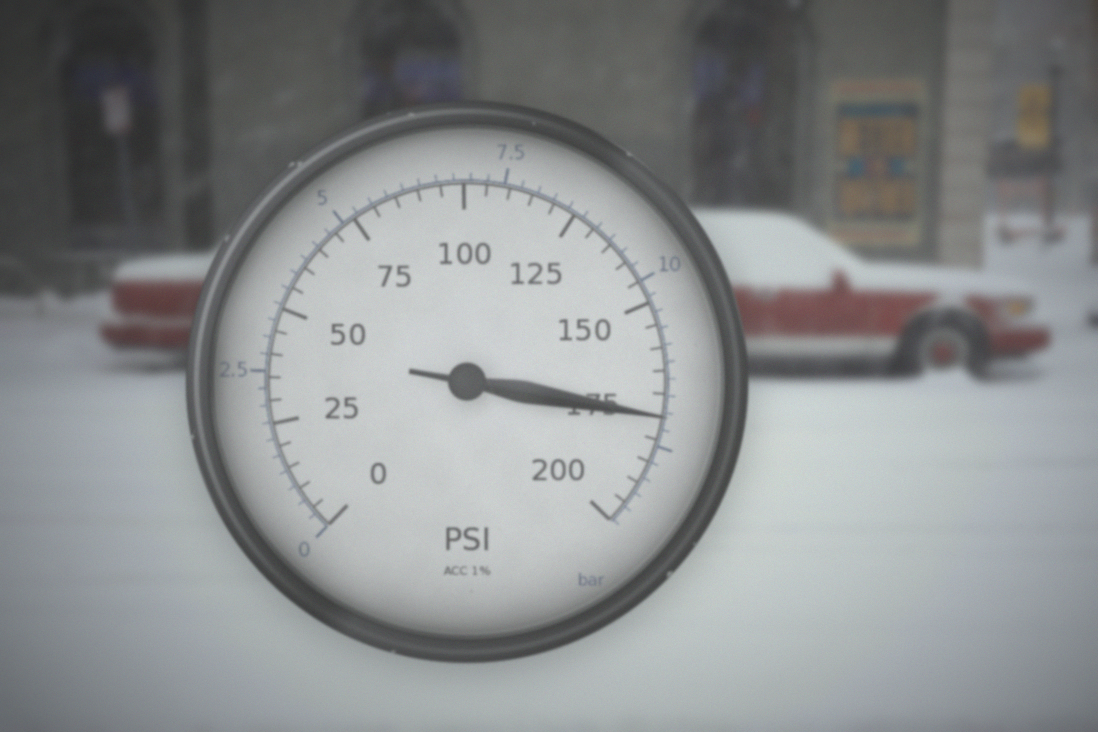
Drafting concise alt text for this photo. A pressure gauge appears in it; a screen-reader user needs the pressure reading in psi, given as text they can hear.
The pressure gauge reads 175 psi
